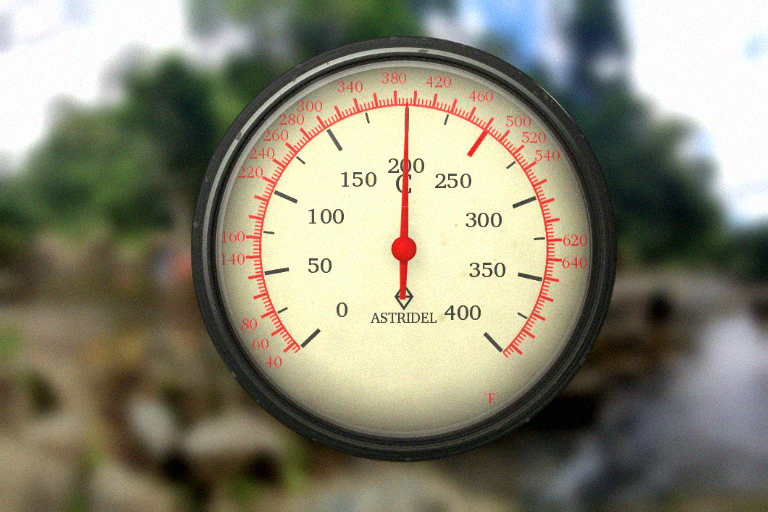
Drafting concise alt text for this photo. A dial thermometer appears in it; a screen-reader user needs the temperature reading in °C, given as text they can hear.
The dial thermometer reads 200 °C
